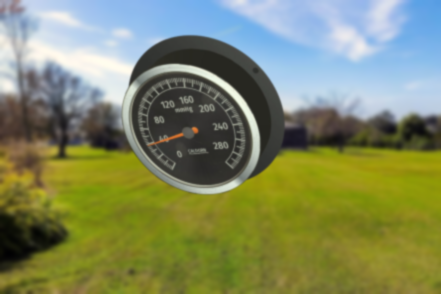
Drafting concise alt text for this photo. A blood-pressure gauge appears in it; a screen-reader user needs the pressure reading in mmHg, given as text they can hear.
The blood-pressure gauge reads 40 mmHg
